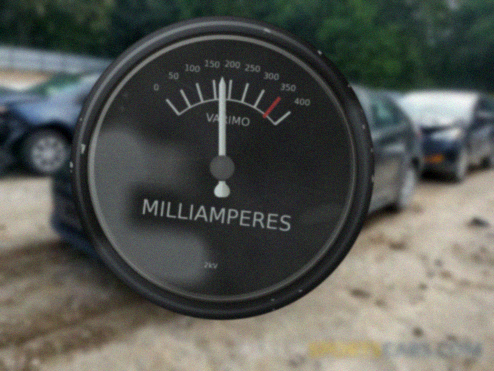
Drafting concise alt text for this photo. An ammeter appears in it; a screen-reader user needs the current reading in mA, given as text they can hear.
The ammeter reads 175 mA
